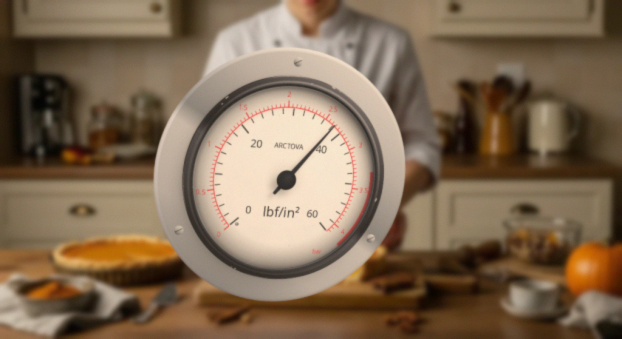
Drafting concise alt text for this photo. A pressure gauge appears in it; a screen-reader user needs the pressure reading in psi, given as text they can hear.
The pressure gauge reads 38 psi
